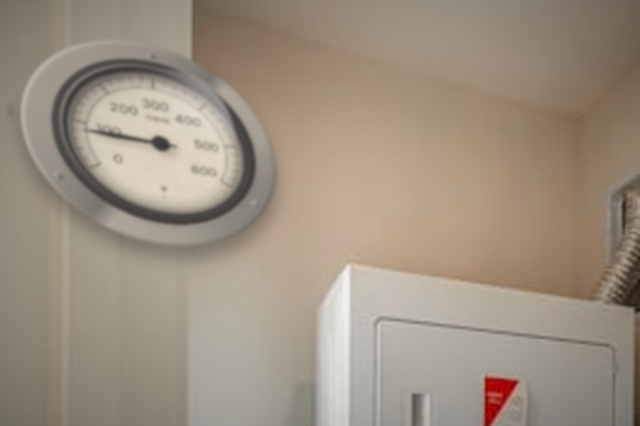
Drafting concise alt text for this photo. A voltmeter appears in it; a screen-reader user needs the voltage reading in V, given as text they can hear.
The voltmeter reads 80 V
